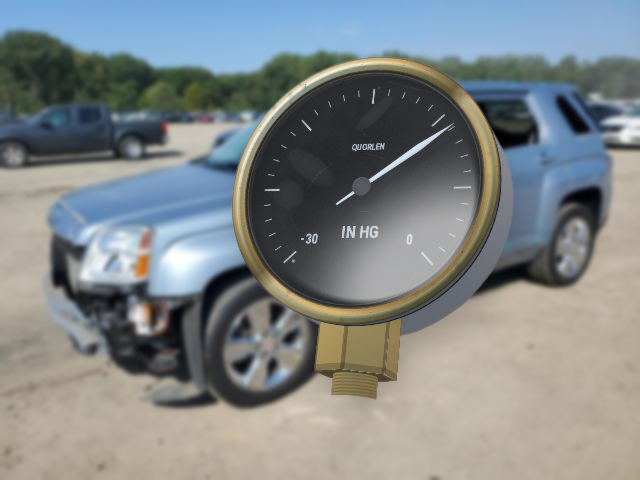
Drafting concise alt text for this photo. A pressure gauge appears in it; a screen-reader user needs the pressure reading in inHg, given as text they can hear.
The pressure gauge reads -9 inHg
